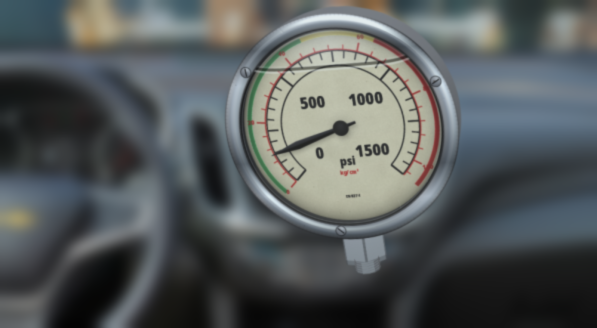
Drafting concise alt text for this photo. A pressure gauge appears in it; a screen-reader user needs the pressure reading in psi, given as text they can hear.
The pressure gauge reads 150 psi
